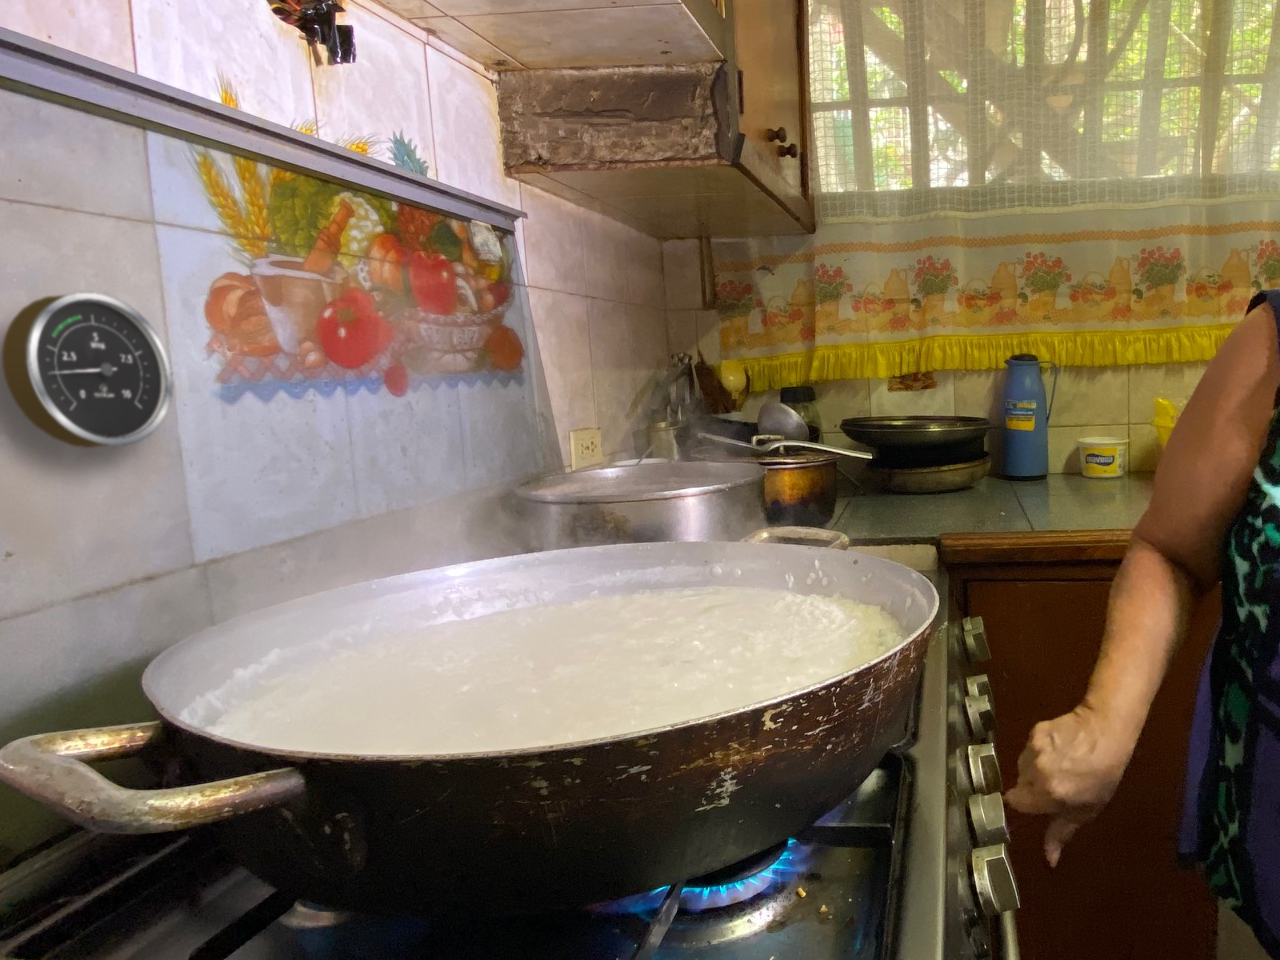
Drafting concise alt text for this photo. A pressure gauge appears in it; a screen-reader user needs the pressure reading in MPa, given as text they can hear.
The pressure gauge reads 1.5 MPa
